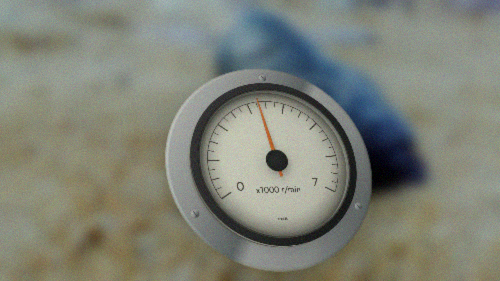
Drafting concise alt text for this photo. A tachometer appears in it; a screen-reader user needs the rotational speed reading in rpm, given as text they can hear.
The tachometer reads 3250 rpm
